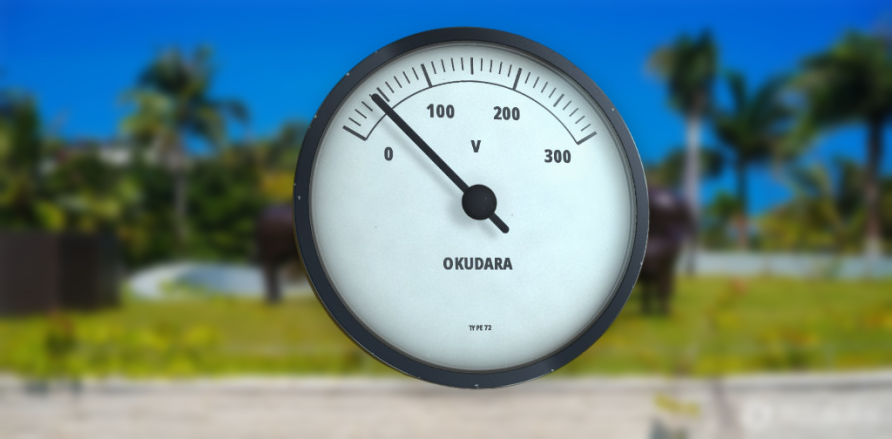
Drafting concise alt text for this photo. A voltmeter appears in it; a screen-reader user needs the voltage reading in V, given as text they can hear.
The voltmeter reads 40 V
